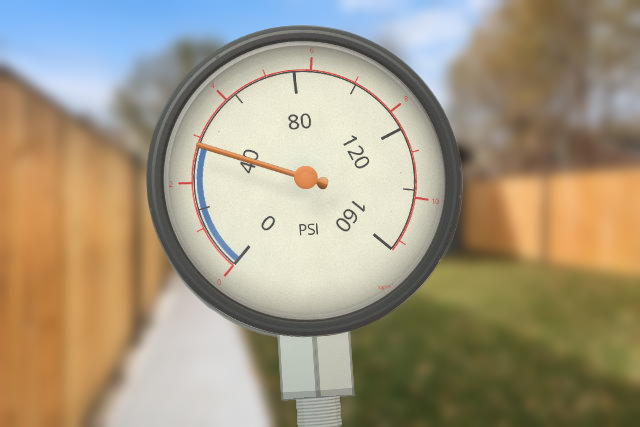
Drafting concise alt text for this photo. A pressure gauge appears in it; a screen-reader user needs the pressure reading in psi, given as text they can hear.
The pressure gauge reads 40 psi
